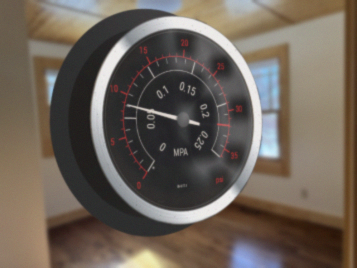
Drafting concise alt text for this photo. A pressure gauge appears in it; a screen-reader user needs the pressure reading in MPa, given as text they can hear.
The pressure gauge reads 0.06 MPa
